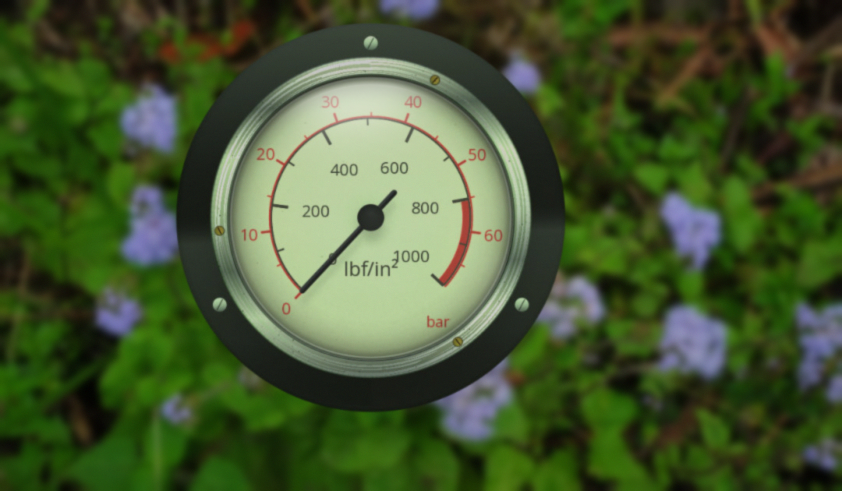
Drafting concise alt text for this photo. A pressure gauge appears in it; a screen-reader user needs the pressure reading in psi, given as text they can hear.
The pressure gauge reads 0 psi
